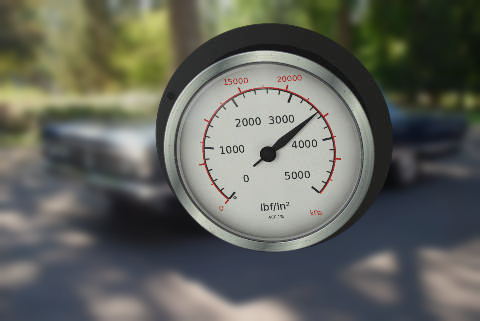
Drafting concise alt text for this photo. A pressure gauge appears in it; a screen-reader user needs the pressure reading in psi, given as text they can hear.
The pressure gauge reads 3500 psi
